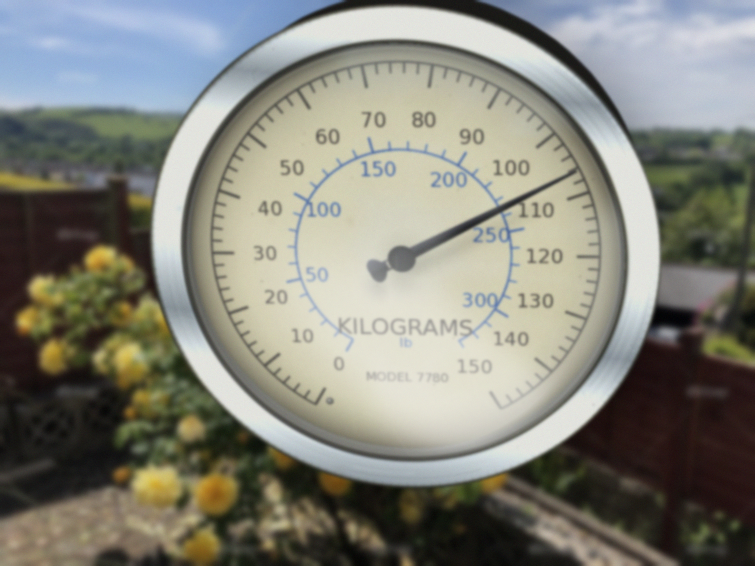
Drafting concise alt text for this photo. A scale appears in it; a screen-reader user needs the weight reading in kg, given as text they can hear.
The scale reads 106 kg
